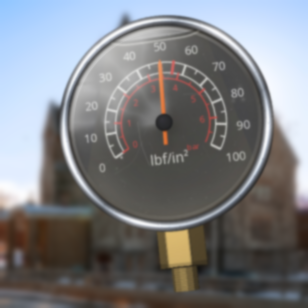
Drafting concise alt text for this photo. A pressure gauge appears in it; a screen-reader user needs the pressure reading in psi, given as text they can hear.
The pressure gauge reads 50 psi
